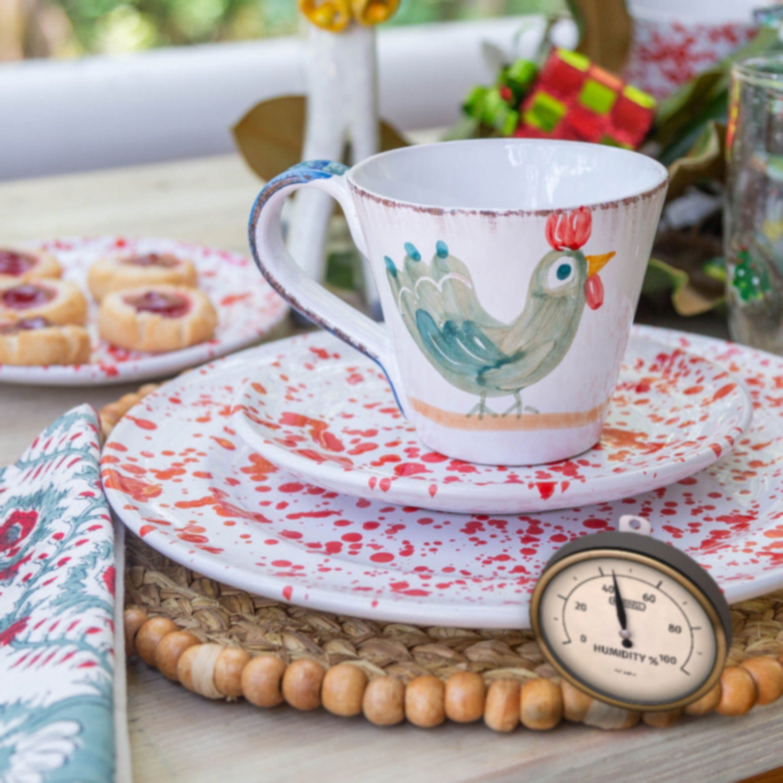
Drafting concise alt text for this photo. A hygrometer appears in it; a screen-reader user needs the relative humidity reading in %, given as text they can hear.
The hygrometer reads 45 %
